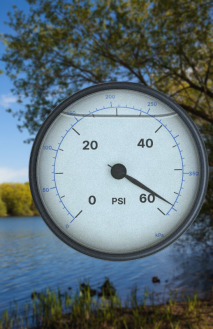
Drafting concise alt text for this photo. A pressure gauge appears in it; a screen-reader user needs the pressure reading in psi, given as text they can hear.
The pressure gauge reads 57.5 psi
